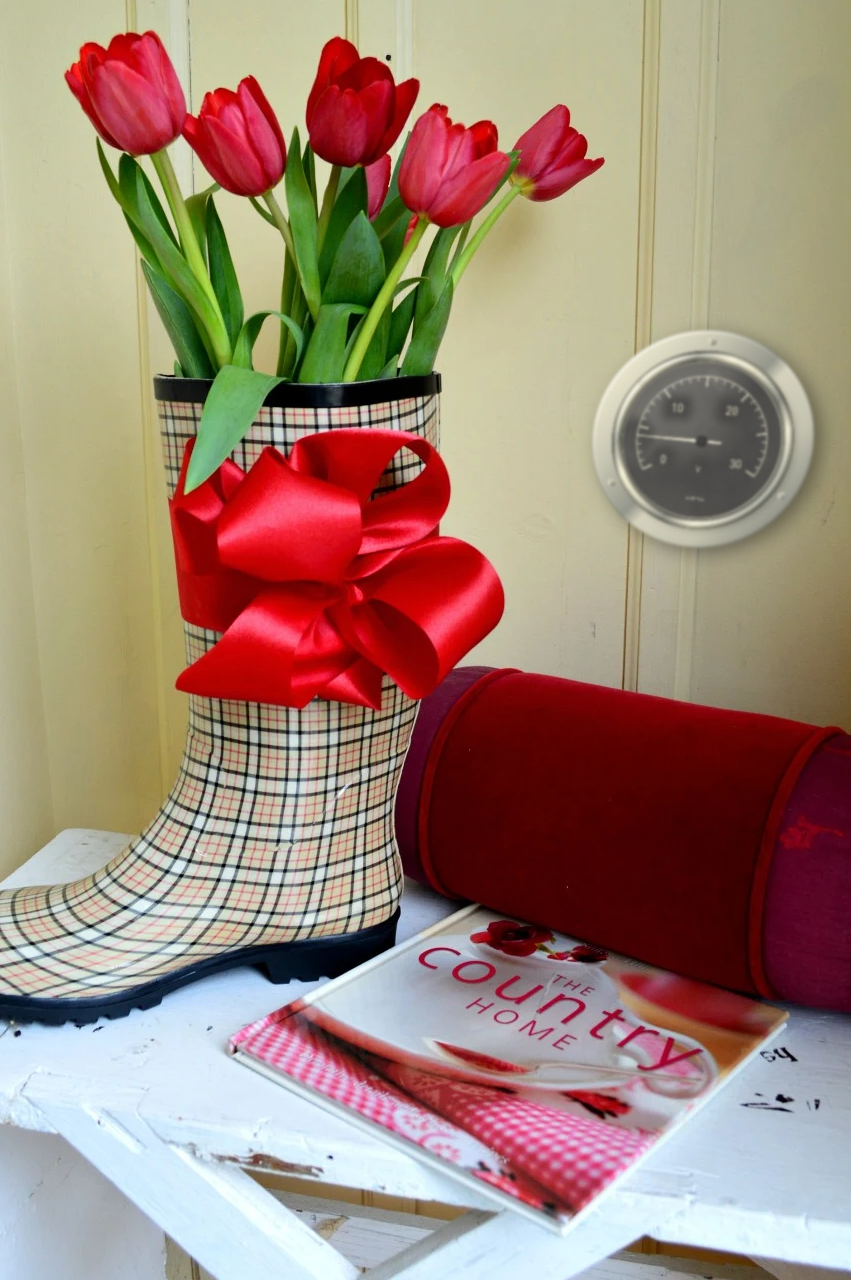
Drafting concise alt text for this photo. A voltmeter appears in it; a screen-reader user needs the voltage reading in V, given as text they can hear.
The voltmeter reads 4 V
